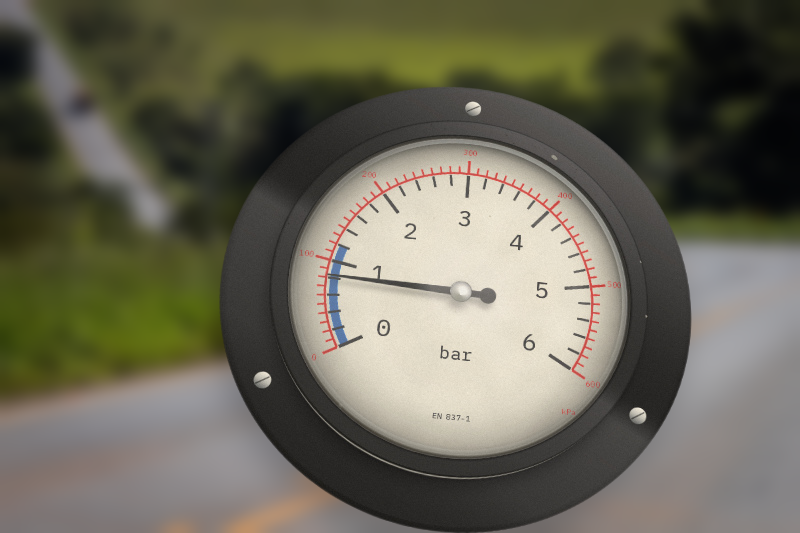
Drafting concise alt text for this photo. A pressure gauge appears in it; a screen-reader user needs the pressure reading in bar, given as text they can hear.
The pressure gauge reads 0.8 bar
